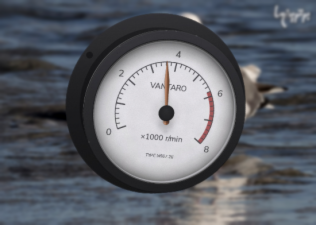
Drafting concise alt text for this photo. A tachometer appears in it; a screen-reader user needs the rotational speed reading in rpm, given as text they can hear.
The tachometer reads 3600 rpm
